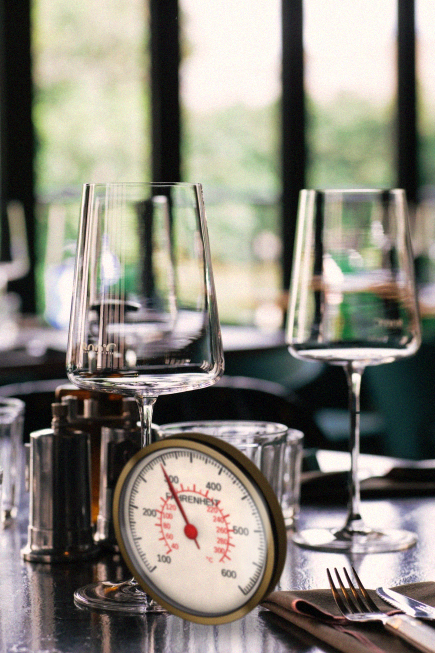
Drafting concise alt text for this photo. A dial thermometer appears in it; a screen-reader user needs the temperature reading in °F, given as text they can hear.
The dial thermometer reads 300 °F
